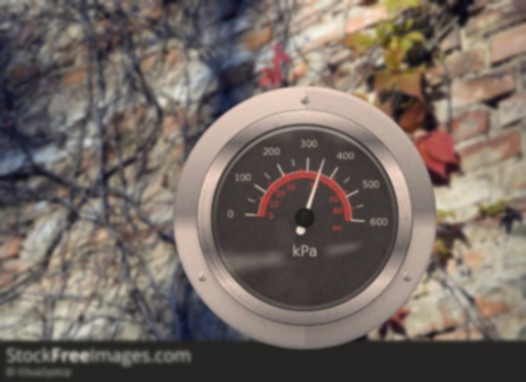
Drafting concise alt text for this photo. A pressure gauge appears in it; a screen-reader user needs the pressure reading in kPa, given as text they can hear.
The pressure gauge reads 350 kPa
